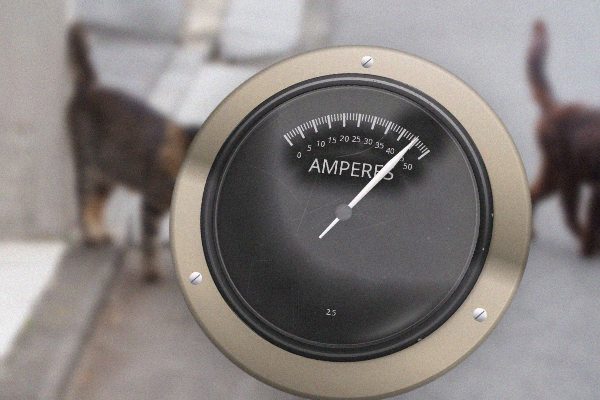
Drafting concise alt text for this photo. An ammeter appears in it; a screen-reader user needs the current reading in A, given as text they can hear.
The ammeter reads 45 A
